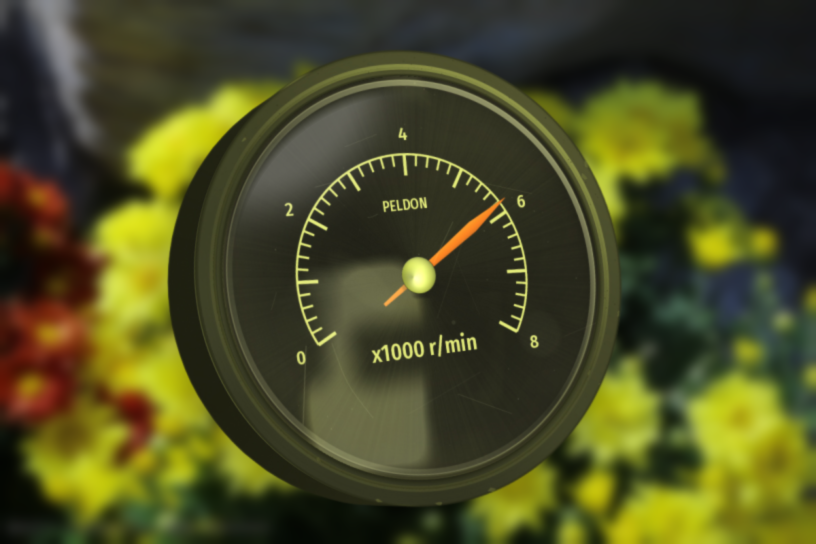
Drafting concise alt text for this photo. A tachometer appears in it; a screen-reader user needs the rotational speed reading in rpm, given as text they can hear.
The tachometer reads 5800 rpm
